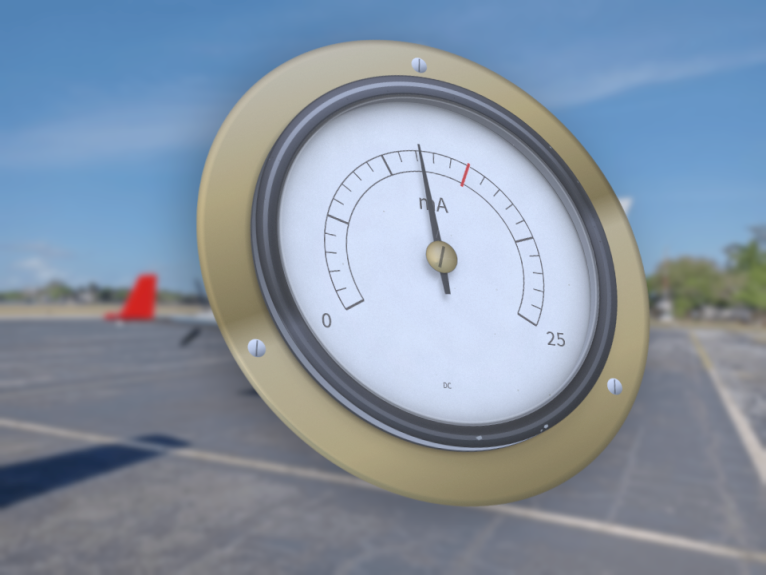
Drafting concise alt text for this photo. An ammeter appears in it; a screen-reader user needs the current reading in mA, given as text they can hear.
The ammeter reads 12 mA
